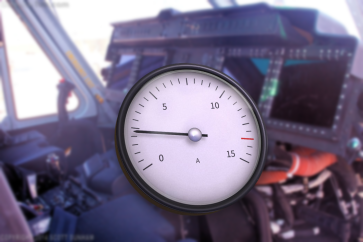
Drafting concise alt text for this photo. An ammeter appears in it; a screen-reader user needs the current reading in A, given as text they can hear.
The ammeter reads 2.25 A
